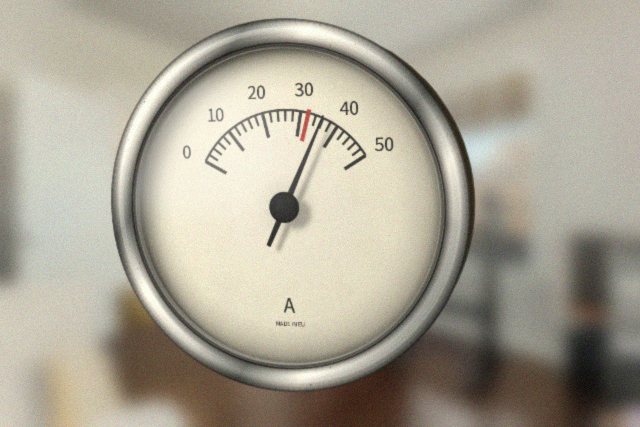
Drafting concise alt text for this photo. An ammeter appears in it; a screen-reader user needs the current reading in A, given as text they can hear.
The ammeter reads 36 A
